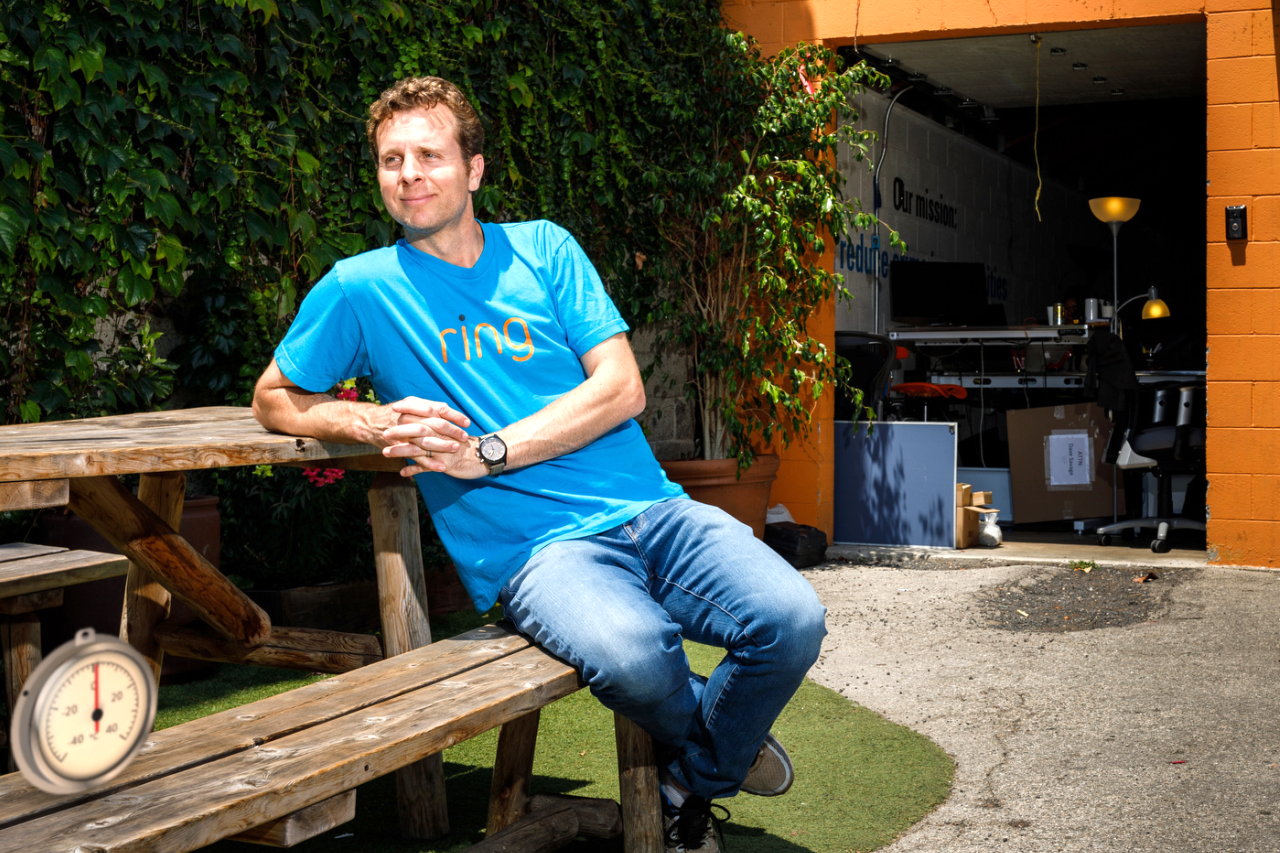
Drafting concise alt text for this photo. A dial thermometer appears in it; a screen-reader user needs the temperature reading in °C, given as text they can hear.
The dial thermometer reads 0 °C
